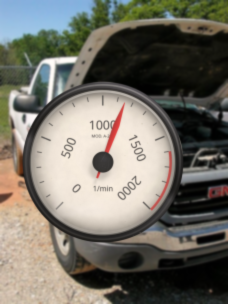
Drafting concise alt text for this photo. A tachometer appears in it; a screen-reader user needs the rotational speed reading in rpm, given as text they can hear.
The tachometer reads 1150 rpm
